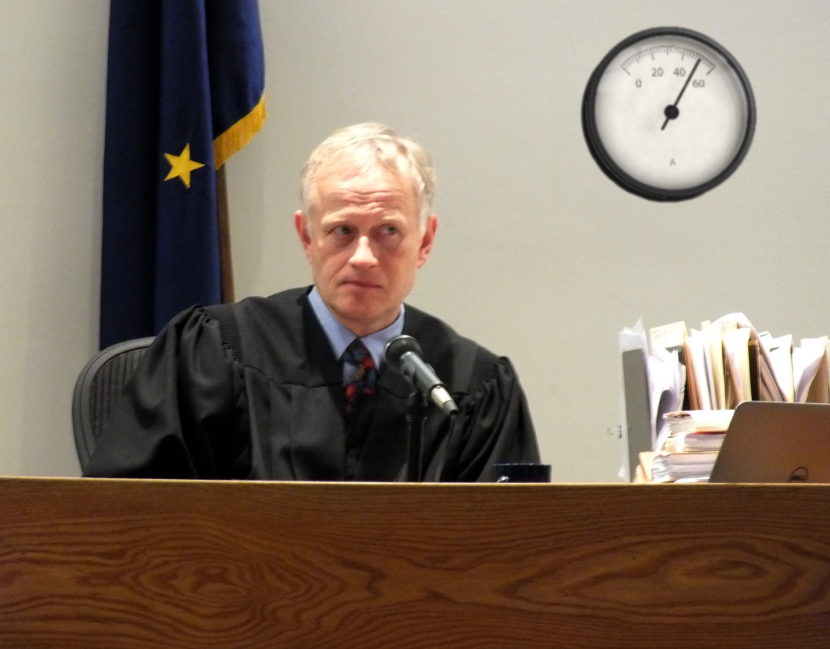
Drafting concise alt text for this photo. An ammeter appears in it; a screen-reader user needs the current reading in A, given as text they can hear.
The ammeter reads 50 A
